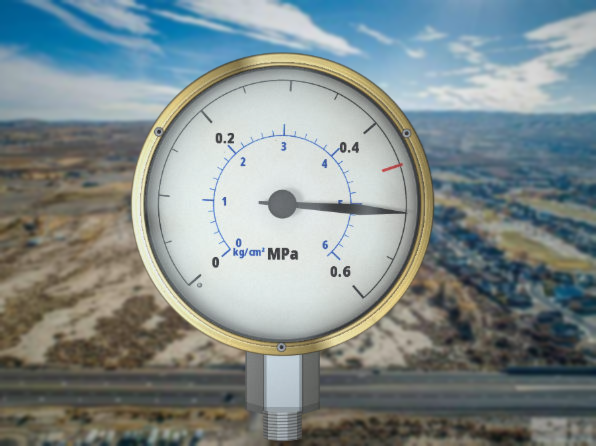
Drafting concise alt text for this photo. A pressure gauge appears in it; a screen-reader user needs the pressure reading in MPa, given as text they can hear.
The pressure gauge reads 0.5 MPa
